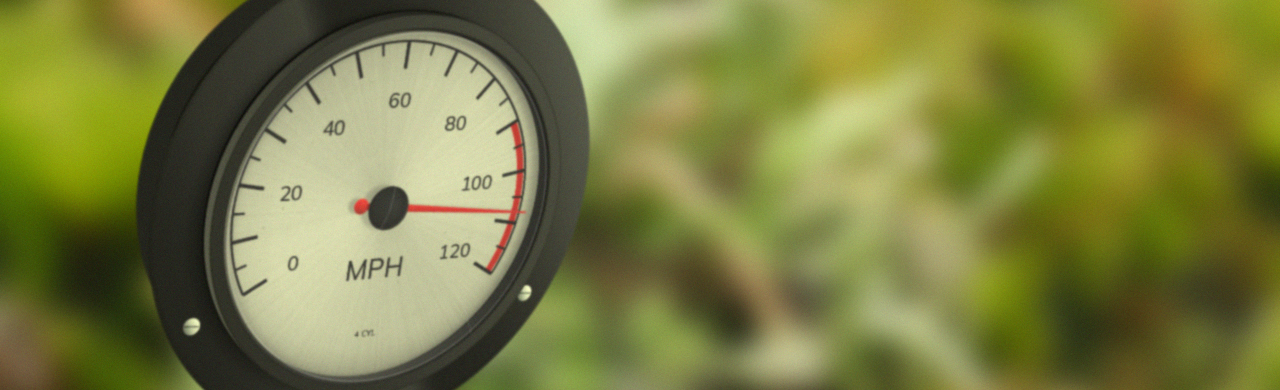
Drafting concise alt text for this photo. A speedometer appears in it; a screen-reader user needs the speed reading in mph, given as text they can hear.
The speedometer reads 107.5 mph
